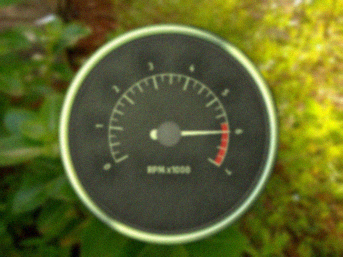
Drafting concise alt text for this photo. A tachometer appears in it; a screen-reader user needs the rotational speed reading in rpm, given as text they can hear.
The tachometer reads 6000 rpm
